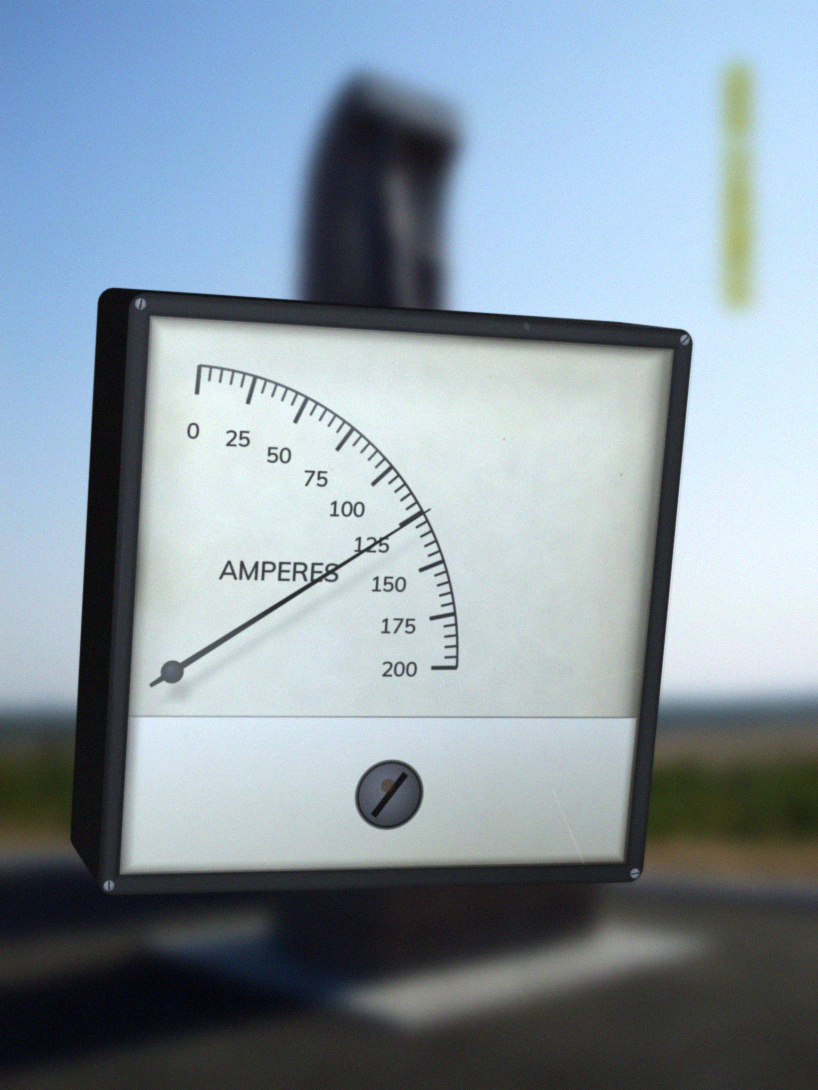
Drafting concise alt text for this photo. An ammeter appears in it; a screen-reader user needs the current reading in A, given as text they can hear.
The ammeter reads 125 A
